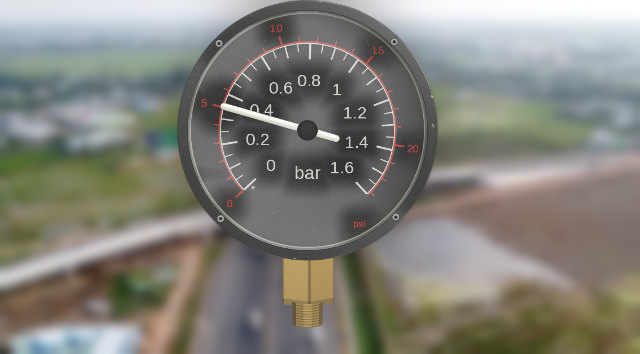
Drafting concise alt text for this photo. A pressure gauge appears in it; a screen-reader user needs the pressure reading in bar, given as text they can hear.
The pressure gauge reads 0.35 bar
